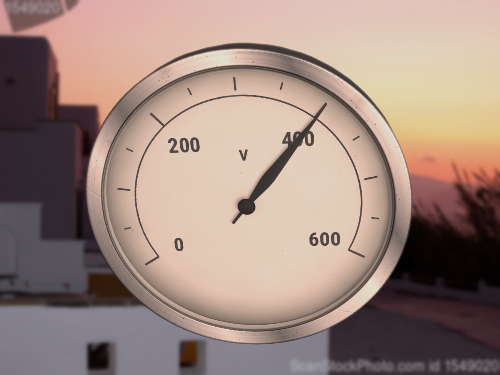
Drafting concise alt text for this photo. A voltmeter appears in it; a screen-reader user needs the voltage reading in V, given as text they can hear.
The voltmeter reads 400 V
